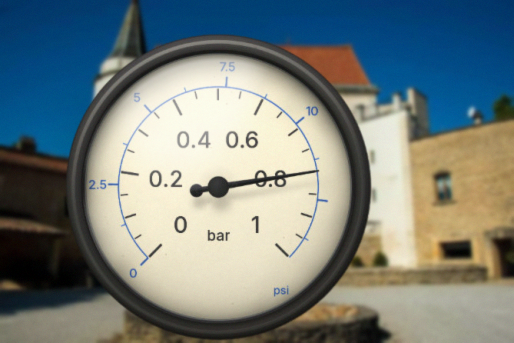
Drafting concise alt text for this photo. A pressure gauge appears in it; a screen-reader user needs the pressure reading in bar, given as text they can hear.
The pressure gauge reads 0.8 bar
